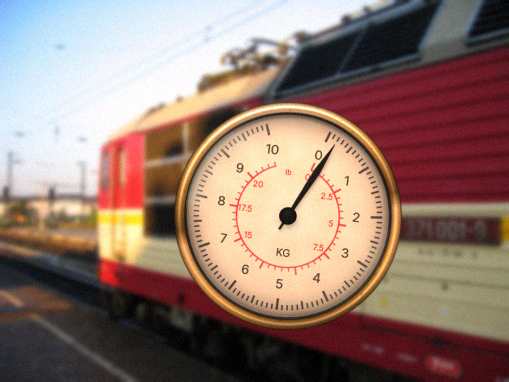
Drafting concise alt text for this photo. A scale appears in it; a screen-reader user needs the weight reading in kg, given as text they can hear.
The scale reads 0.2 kg
